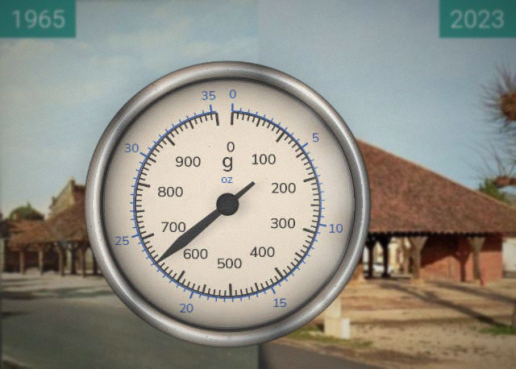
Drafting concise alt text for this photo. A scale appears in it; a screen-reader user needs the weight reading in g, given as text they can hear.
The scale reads 650 g
